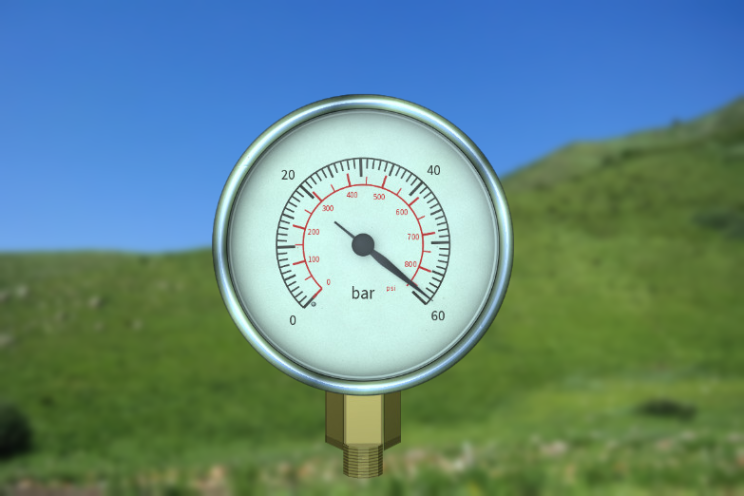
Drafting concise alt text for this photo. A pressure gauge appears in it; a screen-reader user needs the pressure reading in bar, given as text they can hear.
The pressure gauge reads 59 bar
